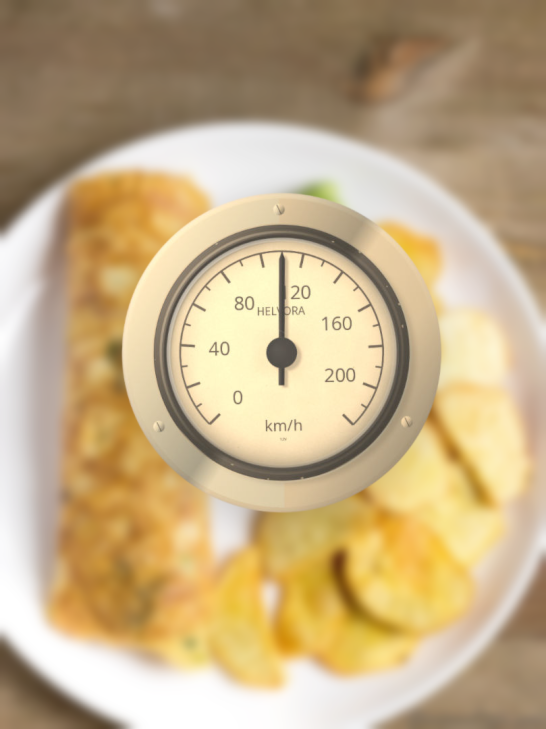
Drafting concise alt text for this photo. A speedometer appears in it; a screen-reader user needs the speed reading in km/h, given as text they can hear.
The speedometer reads 110 km/h
